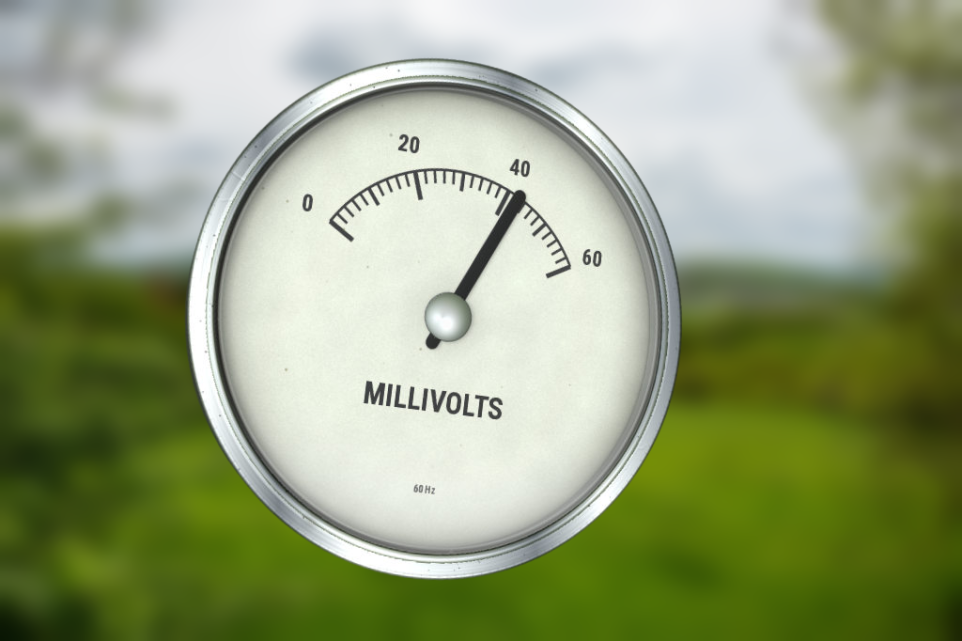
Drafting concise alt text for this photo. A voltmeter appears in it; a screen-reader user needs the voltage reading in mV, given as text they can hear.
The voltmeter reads 42 mV
